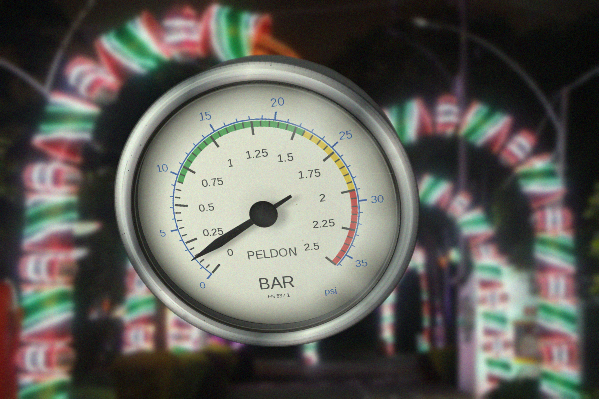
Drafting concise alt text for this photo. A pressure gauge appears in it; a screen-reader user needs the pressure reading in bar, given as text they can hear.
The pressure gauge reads 0.15 bar
